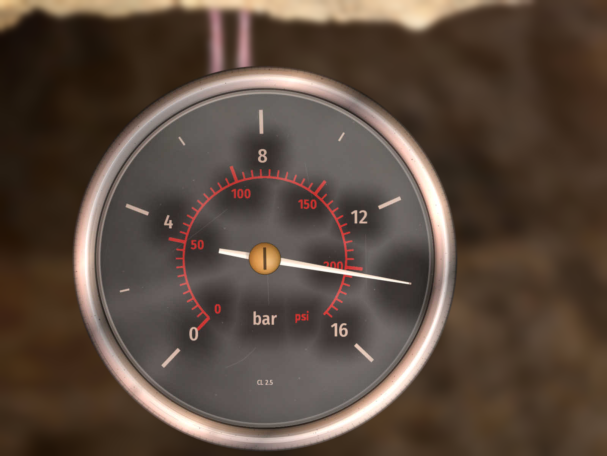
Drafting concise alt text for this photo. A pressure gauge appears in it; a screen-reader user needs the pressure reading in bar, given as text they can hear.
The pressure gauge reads 14 bar
